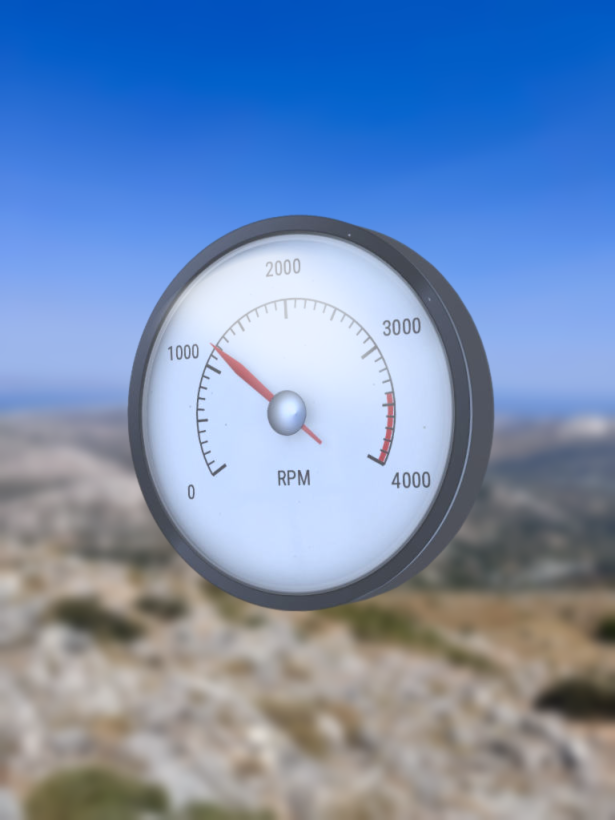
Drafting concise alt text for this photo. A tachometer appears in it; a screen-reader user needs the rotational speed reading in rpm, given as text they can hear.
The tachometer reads 1200 rpm
